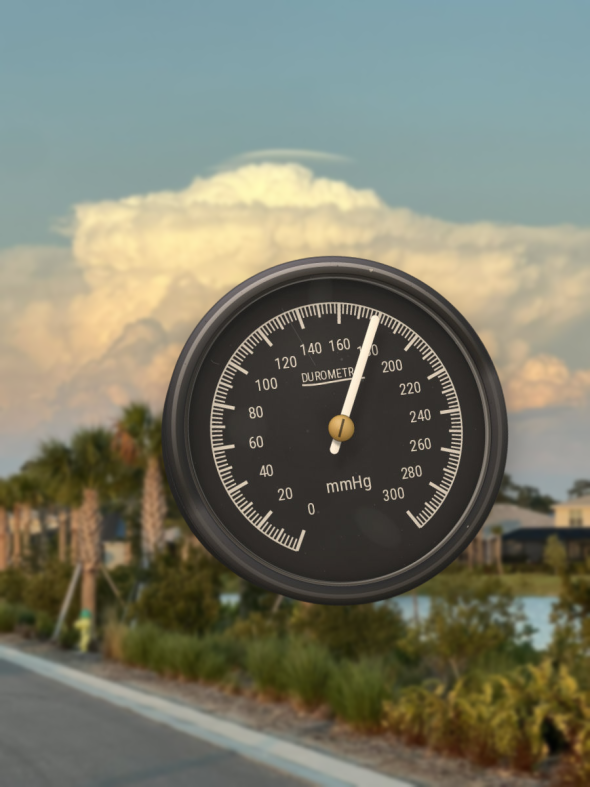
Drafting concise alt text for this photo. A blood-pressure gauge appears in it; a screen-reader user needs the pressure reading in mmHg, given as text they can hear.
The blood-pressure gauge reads 178 mmHg
